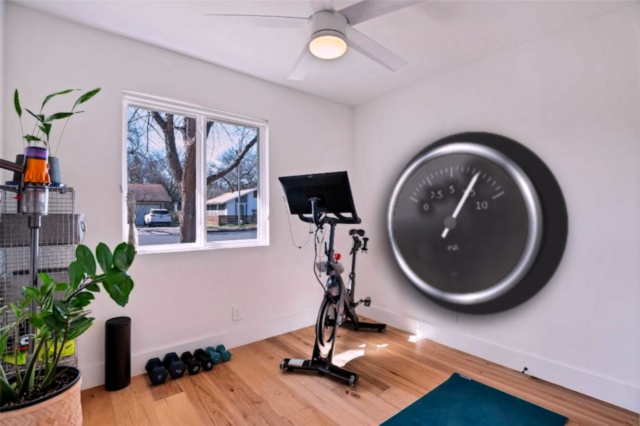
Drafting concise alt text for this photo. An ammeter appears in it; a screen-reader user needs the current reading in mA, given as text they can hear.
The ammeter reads 7.5 mA
